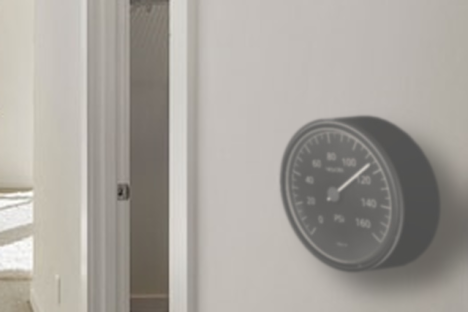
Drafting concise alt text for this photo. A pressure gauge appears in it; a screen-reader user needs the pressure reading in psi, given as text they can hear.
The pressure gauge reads 115 psi
